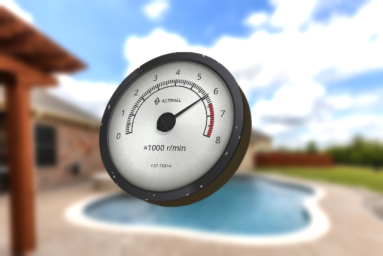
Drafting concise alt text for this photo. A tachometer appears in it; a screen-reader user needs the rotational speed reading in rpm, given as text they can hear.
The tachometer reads 6000 rpm
